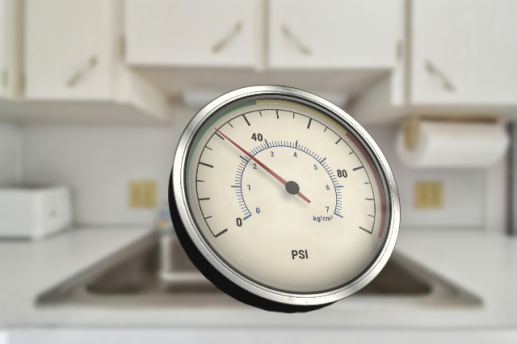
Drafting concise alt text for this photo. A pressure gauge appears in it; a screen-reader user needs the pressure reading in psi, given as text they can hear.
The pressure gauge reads 30 psi
